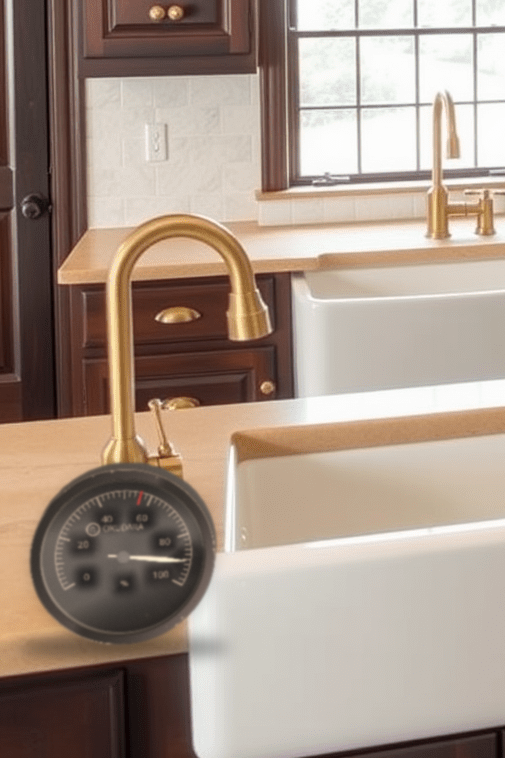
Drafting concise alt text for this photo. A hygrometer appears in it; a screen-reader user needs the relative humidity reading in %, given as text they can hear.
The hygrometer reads 90 %
